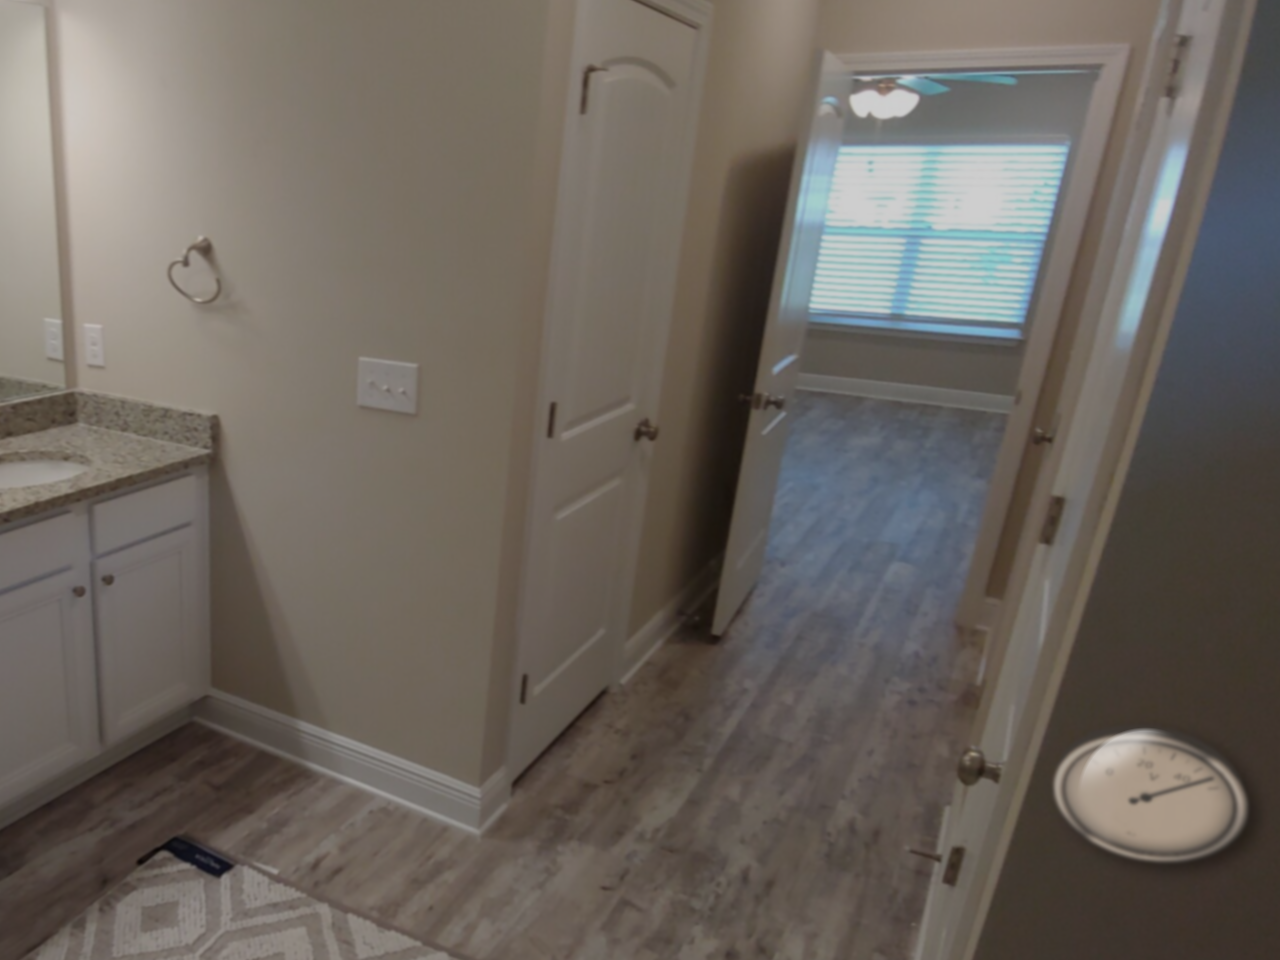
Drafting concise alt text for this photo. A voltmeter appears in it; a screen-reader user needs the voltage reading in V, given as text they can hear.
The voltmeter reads 45 V
